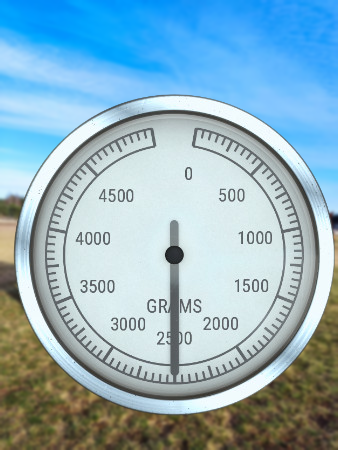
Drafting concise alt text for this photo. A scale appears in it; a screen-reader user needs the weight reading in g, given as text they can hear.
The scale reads 2500 g
